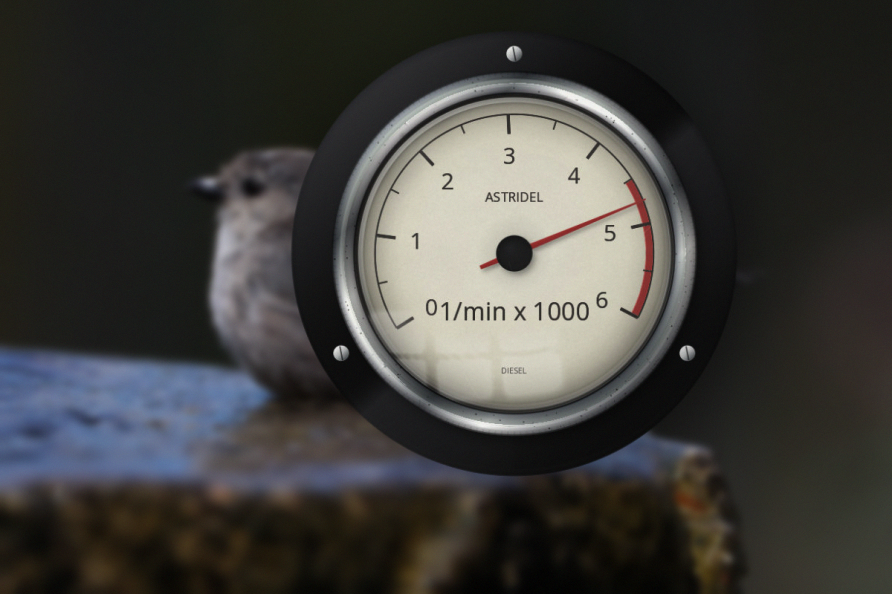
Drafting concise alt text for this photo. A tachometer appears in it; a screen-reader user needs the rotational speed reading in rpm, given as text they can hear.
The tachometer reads 4750 rpm
